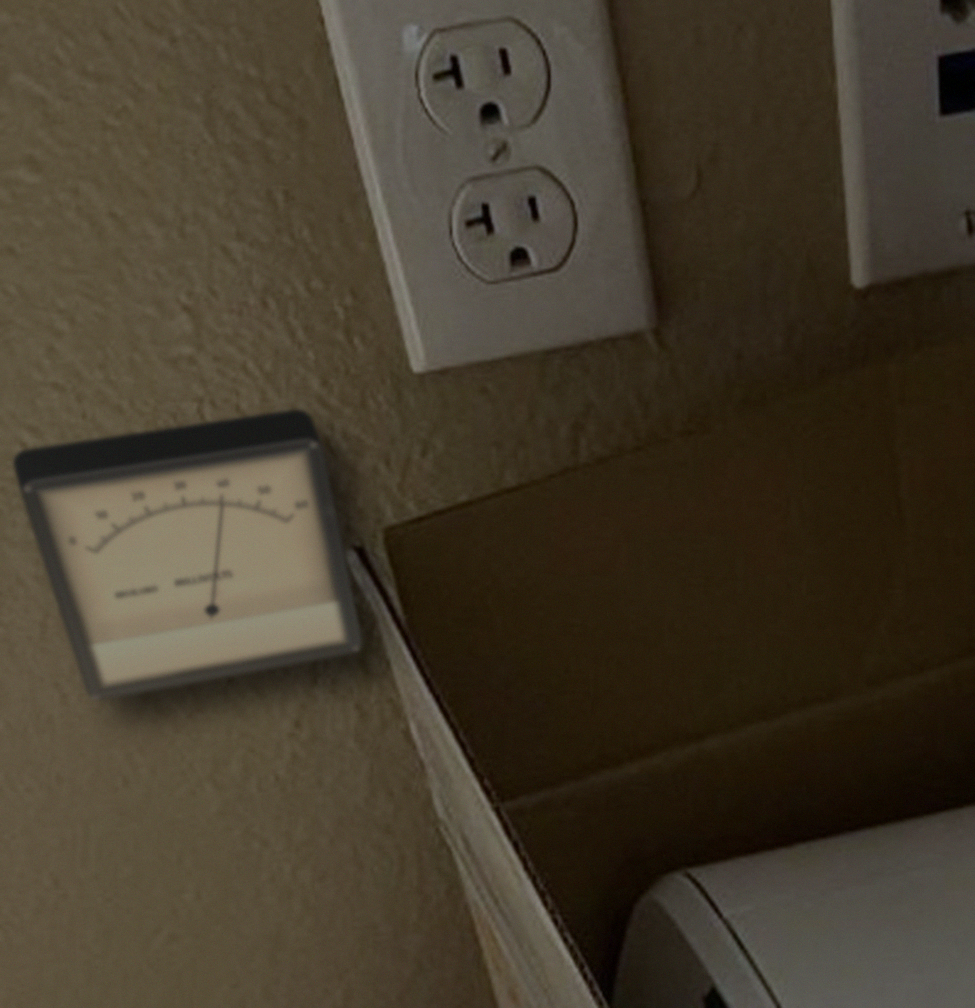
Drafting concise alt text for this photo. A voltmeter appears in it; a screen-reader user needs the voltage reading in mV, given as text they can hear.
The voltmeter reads 40 mV
